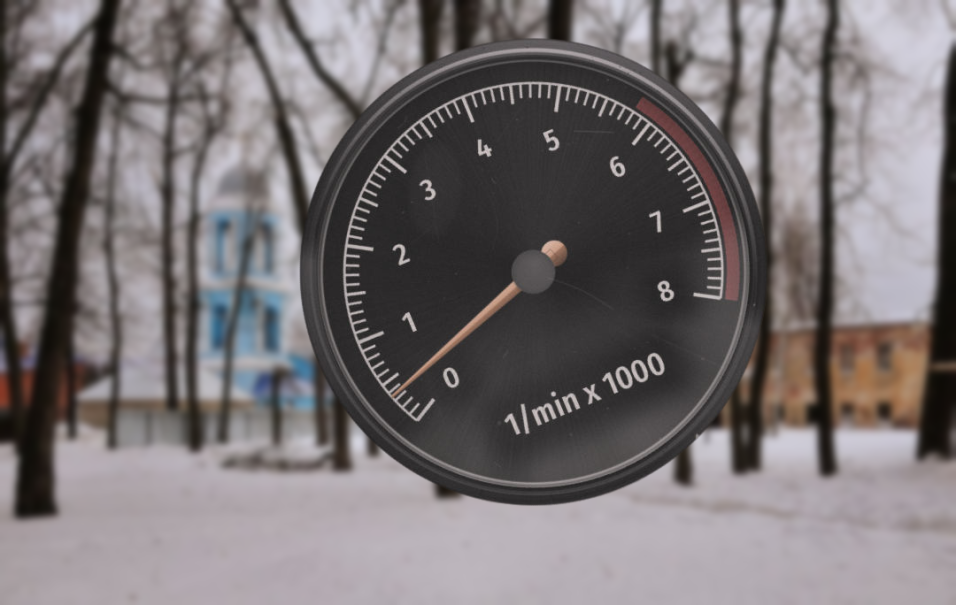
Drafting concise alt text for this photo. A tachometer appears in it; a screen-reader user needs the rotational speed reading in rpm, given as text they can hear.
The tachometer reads 350 rpm
